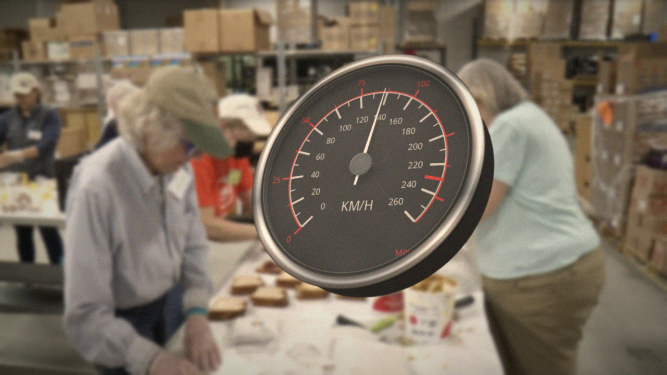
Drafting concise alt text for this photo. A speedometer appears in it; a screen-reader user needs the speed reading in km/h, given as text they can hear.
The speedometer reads 140 km/h
